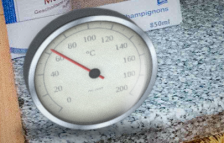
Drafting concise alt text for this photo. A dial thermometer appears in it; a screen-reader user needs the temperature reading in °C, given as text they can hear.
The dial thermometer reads 65 °C
